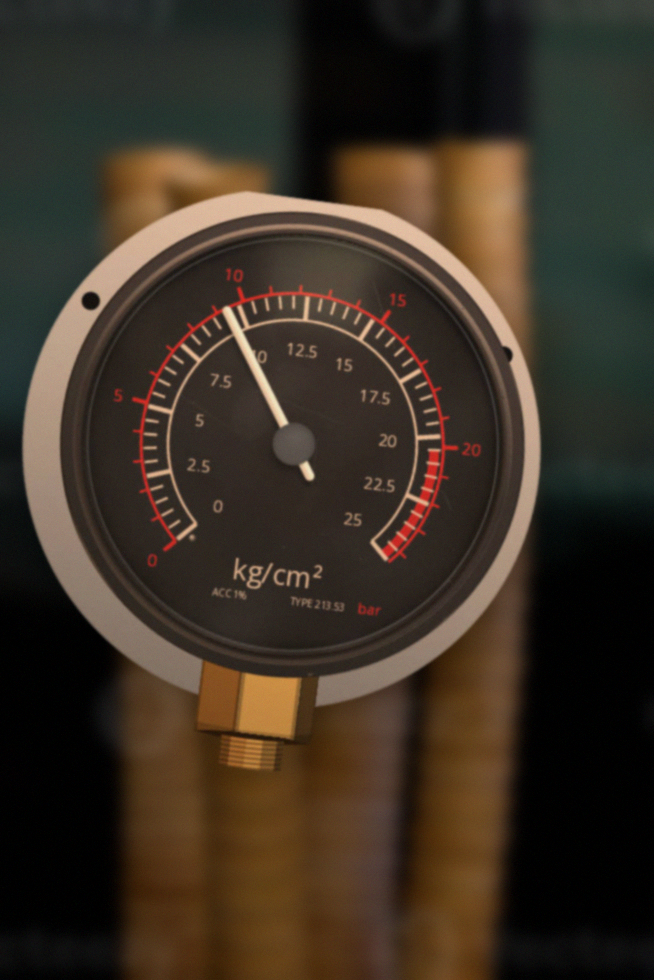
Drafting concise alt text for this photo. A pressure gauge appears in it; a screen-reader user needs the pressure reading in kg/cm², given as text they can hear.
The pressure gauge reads 9.5 kg/cm²
